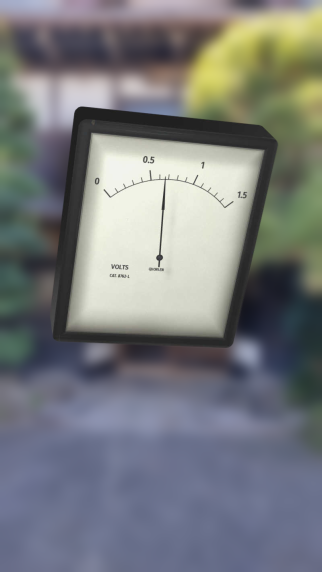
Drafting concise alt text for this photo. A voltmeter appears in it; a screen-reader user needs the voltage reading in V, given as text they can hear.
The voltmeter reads 0.65 V
